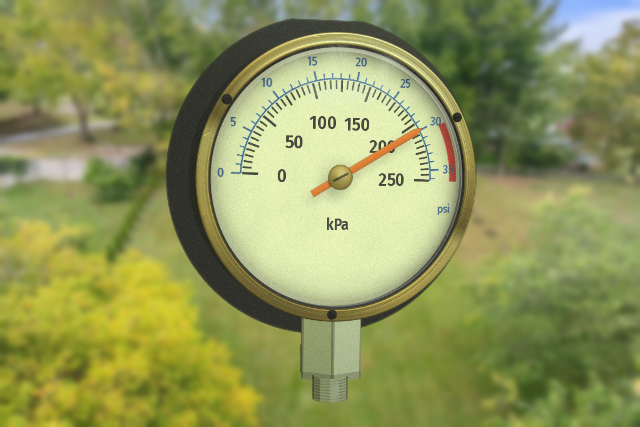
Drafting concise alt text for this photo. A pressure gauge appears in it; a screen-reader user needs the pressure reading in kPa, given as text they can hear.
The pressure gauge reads 205 kPa
